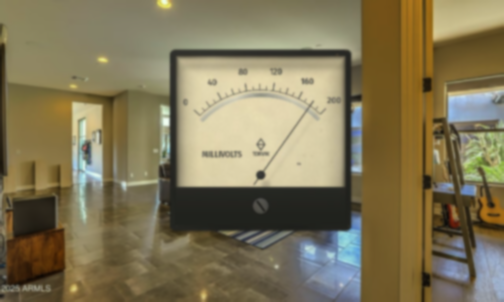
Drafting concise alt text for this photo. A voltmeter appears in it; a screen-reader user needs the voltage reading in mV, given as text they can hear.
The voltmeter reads 180 mV
